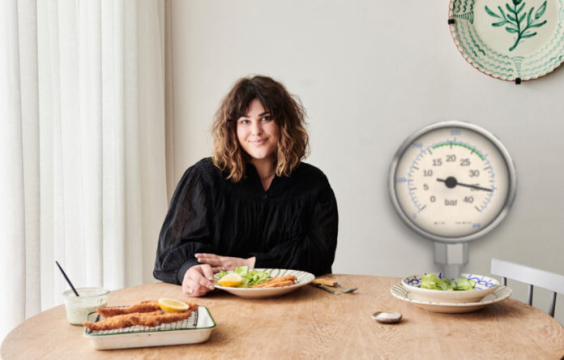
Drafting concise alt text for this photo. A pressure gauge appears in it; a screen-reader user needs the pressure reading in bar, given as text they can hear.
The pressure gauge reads 35 bar
